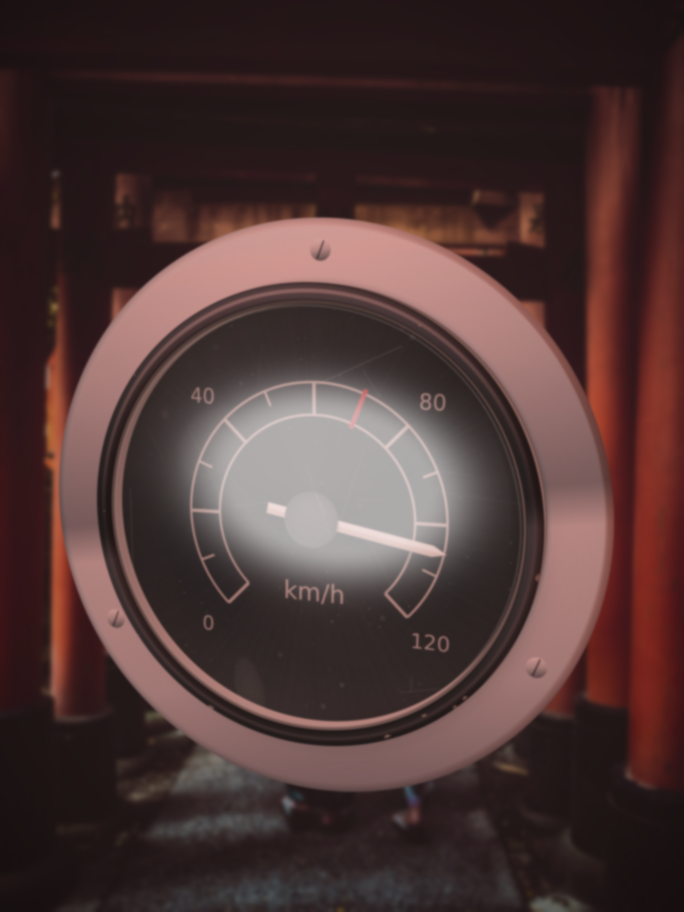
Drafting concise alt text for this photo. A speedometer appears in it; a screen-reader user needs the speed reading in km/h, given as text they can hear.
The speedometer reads 105 km/h
